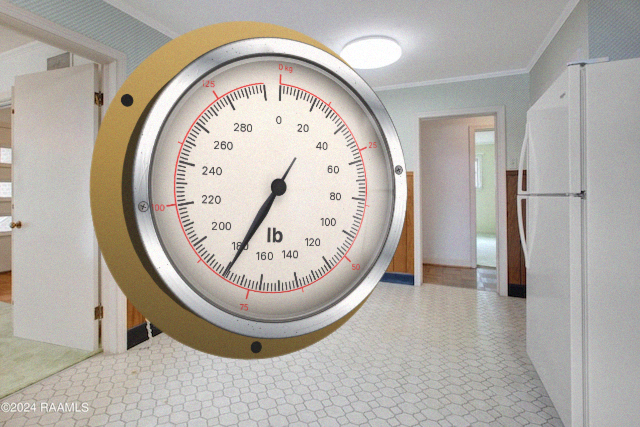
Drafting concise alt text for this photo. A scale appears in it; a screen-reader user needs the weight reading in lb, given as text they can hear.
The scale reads 180 lb
